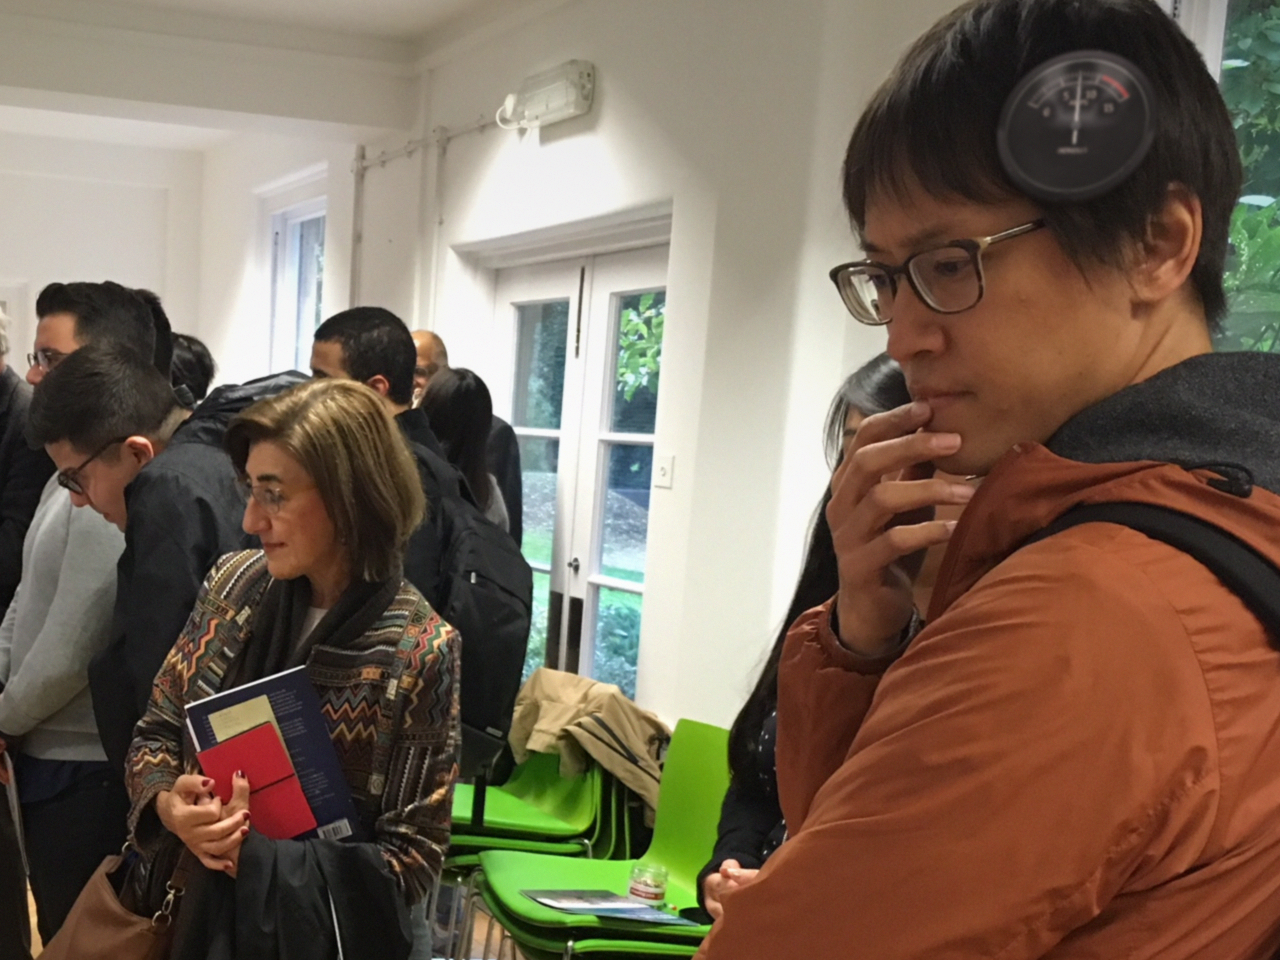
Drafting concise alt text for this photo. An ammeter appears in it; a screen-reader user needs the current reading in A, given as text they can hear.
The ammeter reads 7.5 A
